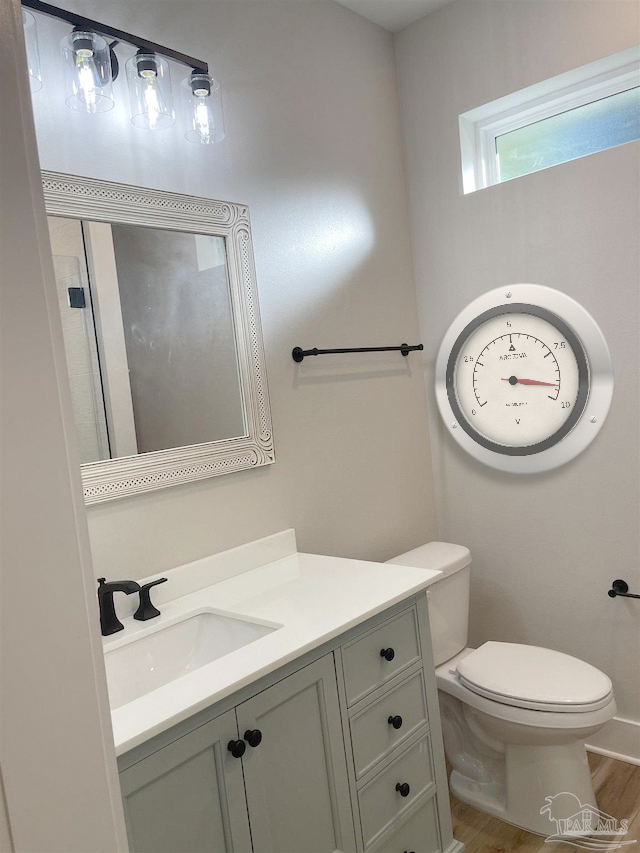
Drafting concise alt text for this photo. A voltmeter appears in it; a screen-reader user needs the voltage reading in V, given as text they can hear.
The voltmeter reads 9.25 V
